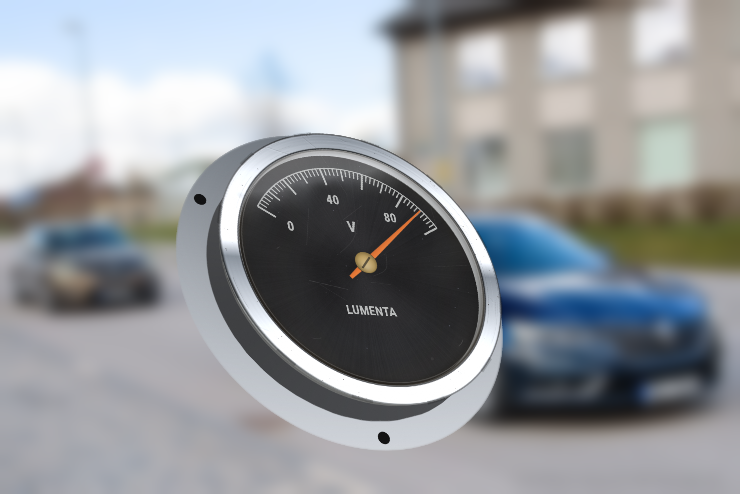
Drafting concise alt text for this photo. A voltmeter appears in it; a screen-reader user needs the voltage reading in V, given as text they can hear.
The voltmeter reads 90 V
